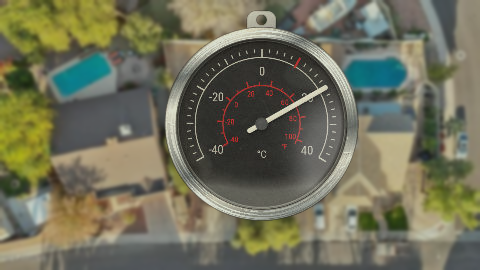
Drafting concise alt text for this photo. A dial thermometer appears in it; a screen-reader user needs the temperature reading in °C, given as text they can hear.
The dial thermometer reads 20 °C
